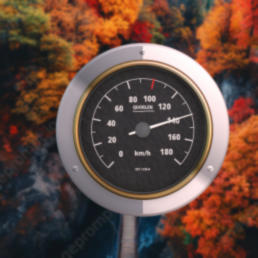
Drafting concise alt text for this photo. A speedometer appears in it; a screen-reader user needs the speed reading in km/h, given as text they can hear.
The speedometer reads 140 km/h
